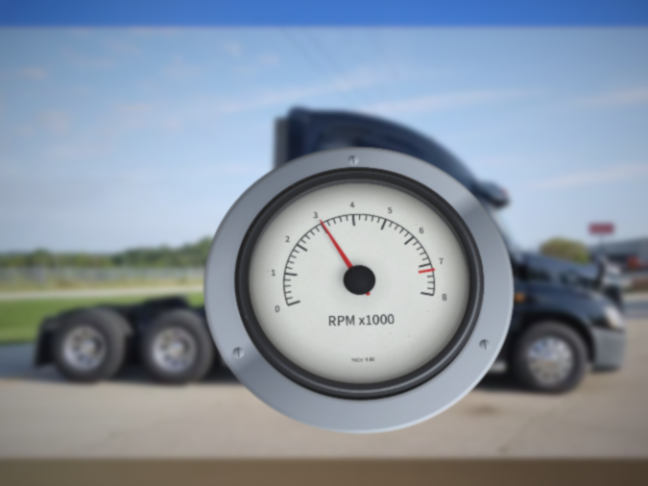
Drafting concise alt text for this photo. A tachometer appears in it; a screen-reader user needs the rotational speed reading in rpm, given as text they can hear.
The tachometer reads 3000 rpm
